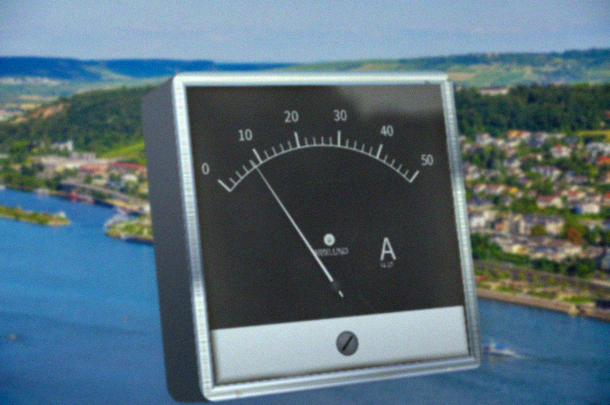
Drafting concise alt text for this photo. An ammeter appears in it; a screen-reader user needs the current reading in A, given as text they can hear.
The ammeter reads 8 A
